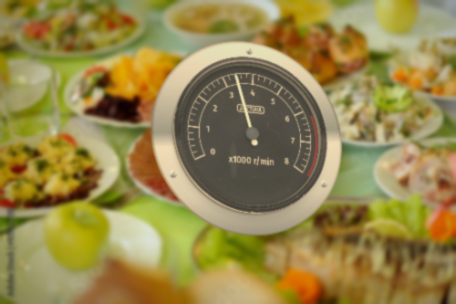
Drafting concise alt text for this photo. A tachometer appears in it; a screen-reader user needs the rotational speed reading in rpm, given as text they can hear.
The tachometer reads 3400 rpm
